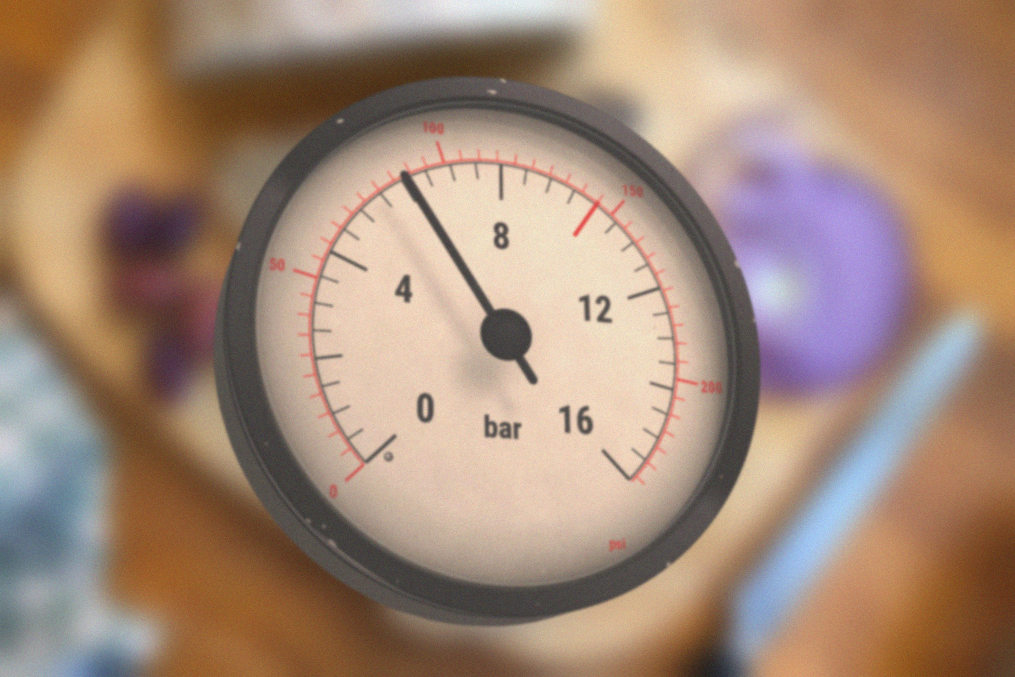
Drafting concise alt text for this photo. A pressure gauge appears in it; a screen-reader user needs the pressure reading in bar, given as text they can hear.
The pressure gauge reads 6 bar
